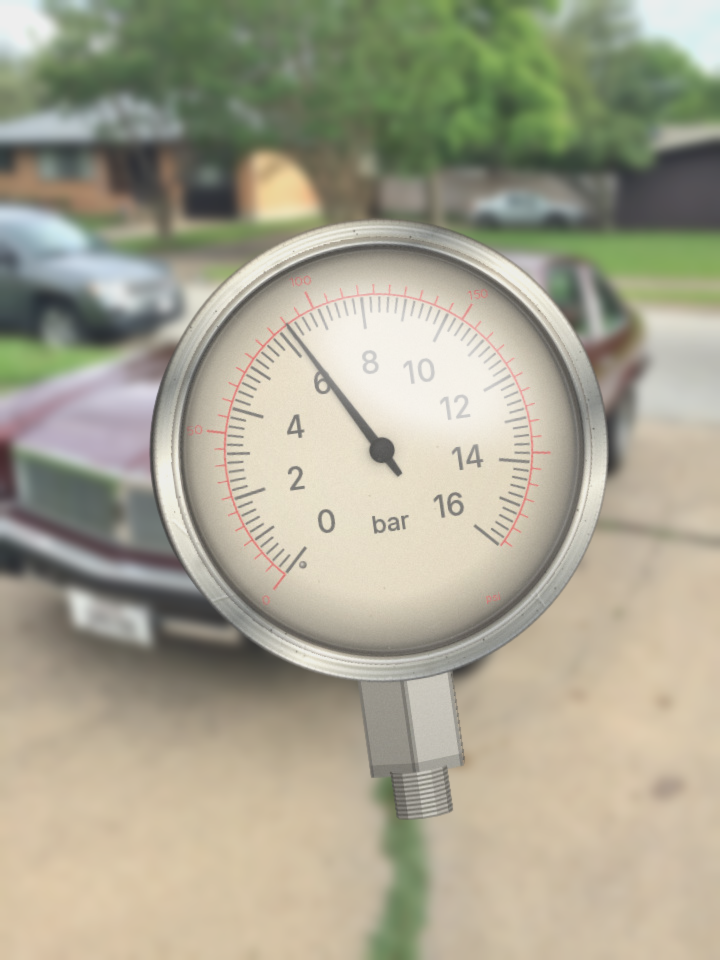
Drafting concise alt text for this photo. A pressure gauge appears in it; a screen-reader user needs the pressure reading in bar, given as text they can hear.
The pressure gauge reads 6.2 bar
